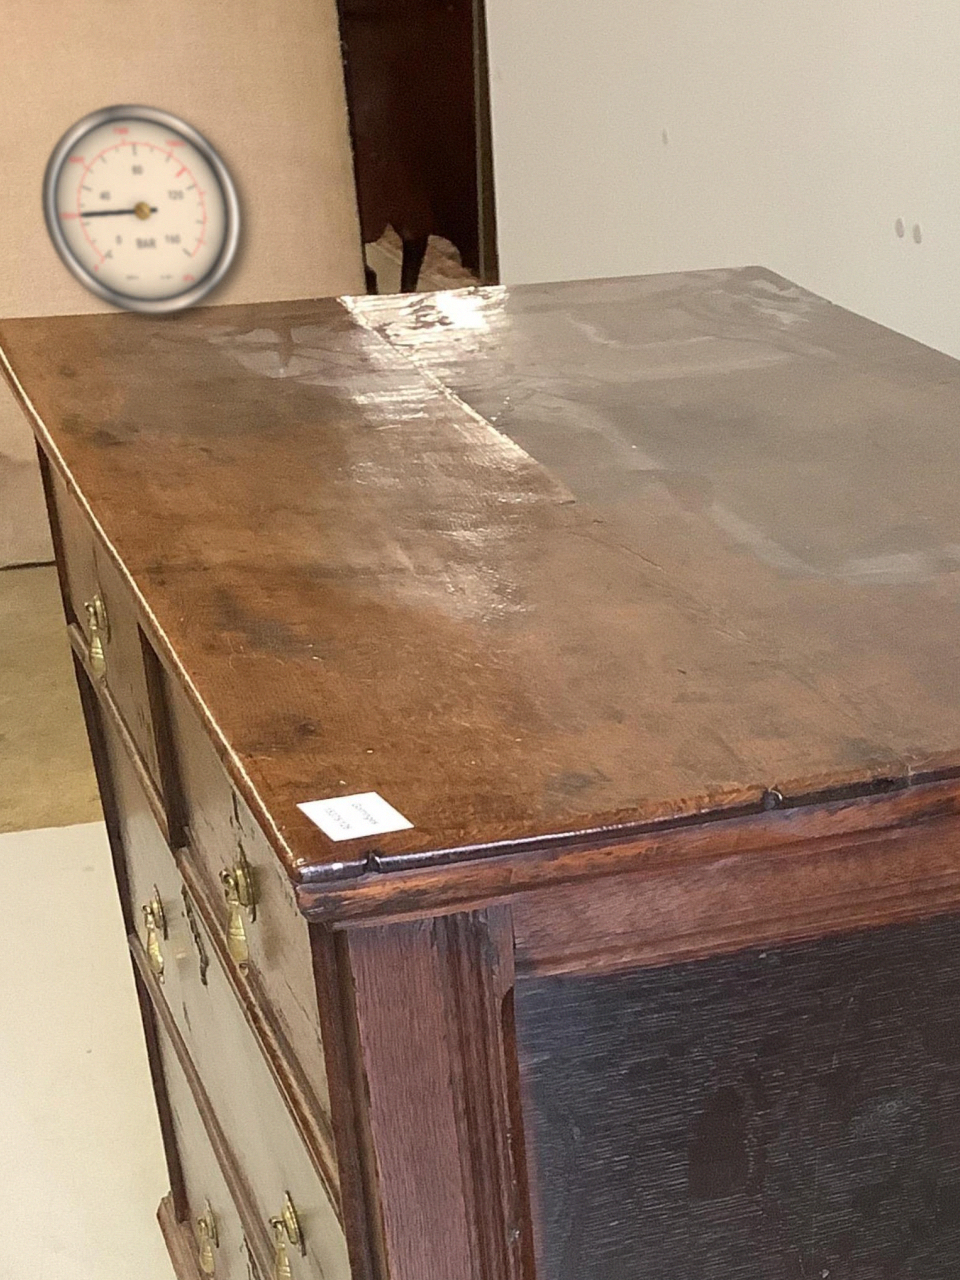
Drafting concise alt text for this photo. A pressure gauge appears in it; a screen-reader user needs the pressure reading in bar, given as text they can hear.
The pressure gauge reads 25 bar
